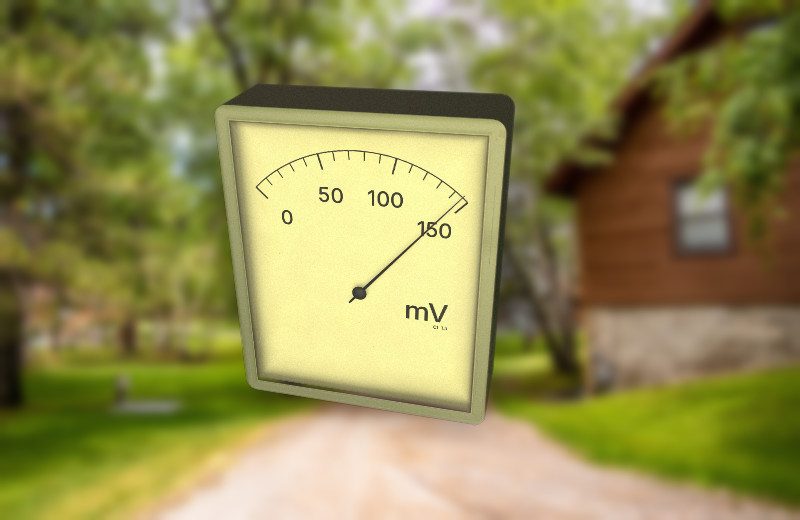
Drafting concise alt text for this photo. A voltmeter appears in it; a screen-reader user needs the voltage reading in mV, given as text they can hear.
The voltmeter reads 145 mV
